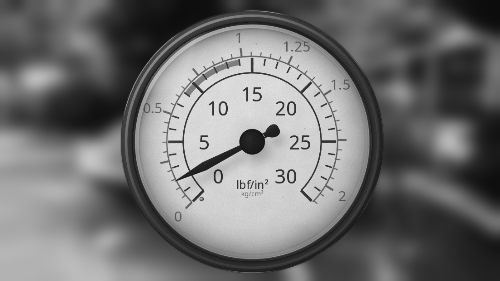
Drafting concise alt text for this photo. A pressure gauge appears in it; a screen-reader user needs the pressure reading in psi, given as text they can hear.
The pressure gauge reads 2 psi
